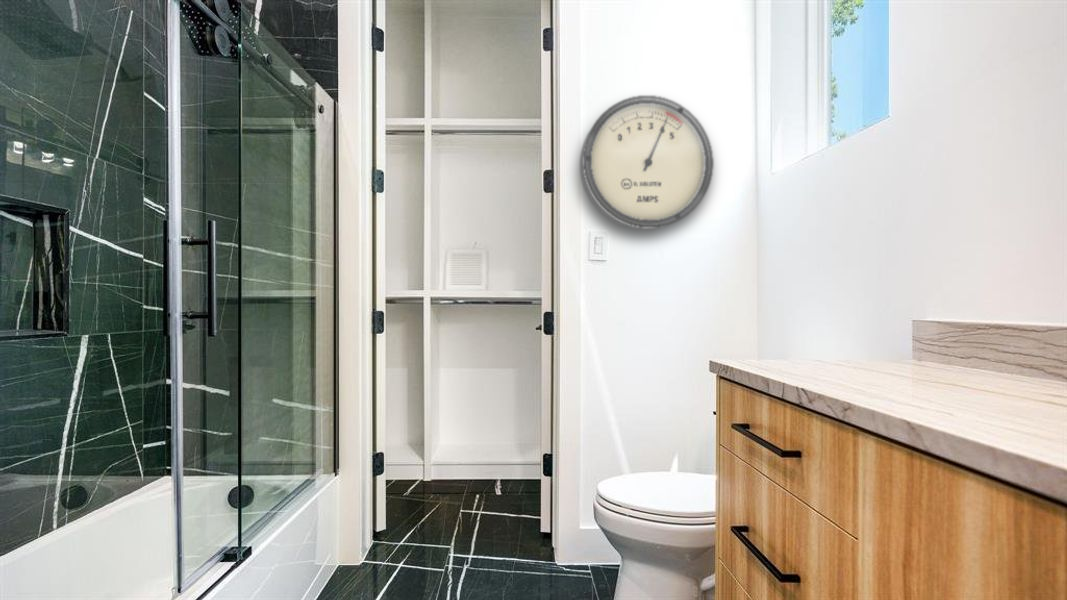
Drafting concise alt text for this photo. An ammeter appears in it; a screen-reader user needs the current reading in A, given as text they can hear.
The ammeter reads 4 A
